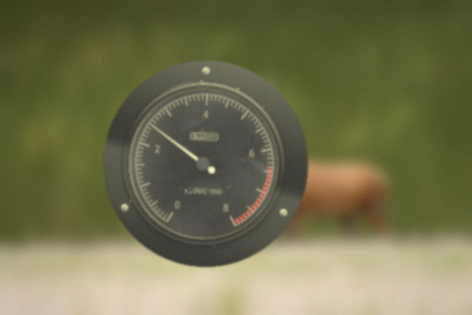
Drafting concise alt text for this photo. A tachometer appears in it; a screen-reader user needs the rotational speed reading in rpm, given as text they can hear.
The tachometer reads 2500 rpm
